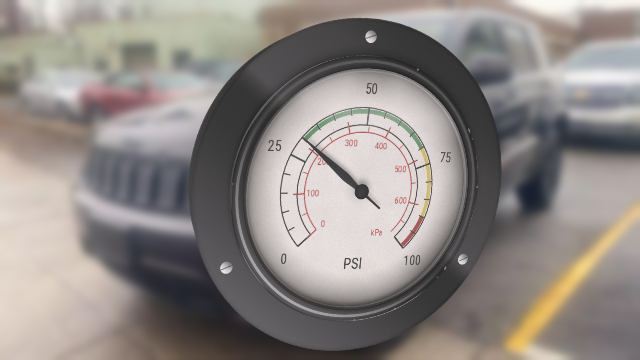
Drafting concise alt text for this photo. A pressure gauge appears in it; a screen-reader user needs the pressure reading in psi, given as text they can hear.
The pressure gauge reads 30 psi
